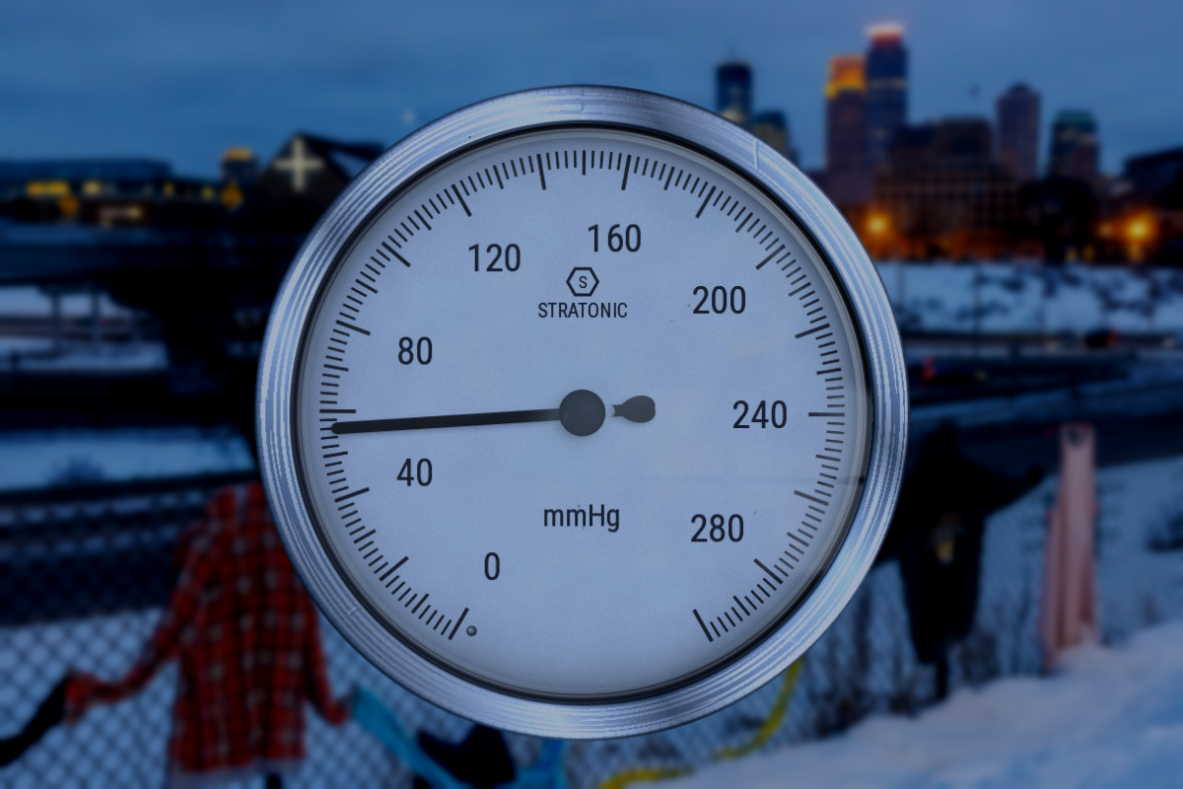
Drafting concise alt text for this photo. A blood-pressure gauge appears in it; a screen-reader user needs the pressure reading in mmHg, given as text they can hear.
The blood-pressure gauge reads 56 mmHg
